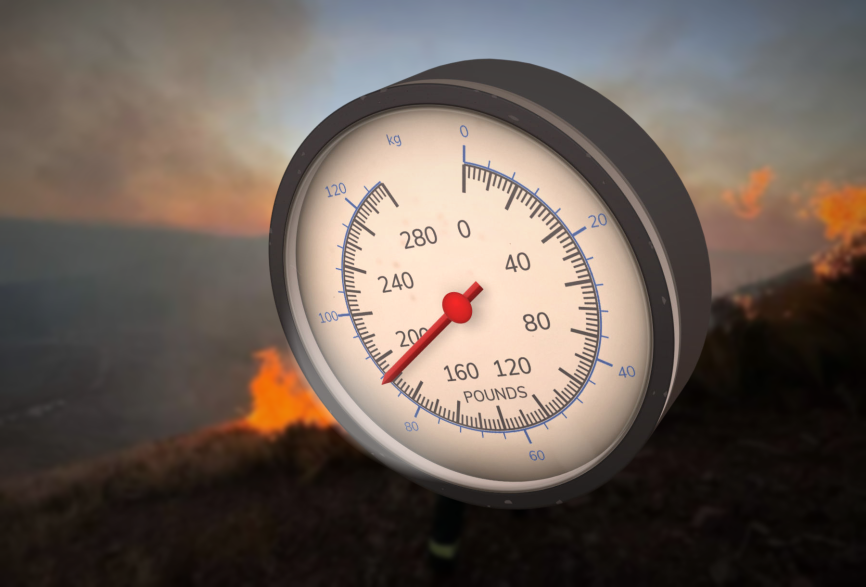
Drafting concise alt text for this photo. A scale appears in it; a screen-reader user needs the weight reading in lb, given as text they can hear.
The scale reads 192 lb
